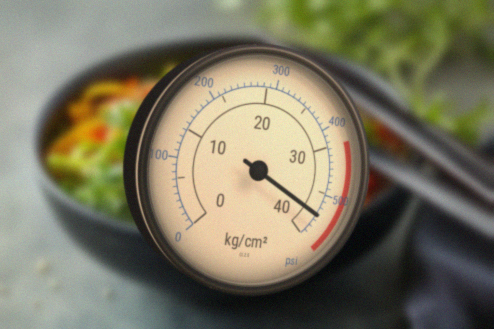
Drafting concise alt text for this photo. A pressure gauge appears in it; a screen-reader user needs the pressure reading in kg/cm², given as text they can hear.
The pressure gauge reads 37.5 kg/cm²
